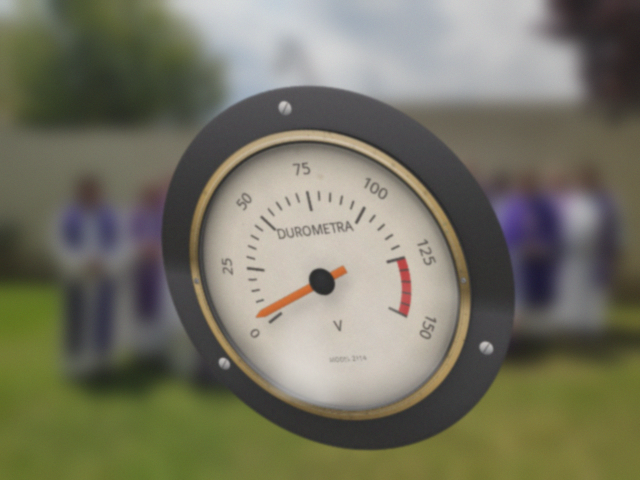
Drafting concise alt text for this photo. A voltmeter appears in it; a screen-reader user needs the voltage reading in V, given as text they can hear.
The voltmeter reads 5 V
